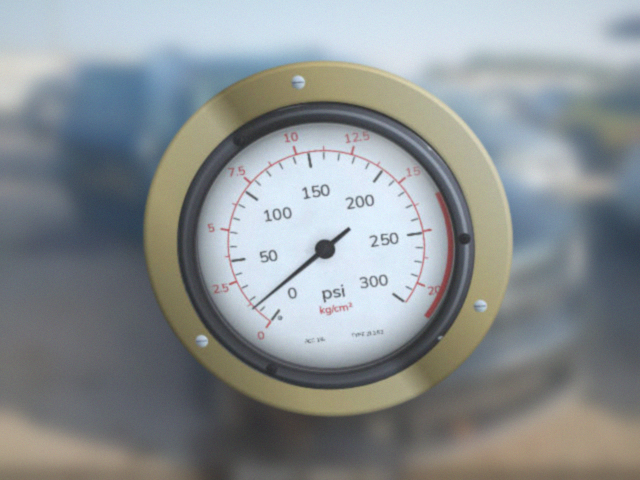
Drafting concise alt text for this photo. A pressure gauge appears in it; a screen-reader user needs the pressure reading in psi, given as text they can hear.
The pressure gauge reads 15 psi
